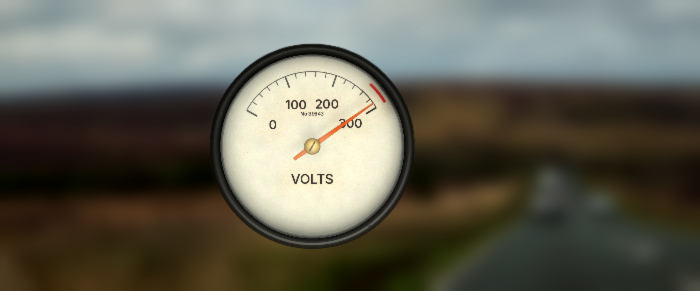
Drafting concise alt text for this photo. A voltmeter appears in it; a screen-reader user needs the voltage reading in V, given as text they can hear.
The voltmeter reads 290 V
